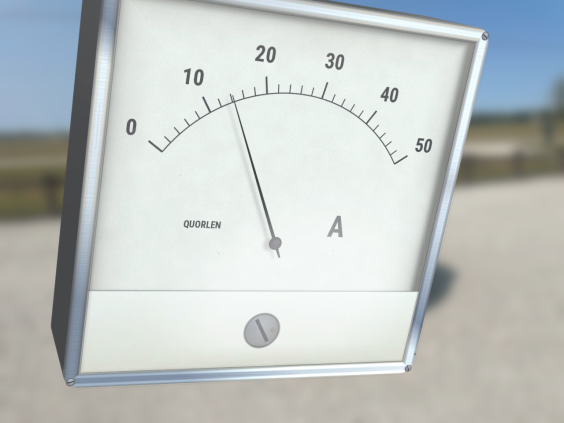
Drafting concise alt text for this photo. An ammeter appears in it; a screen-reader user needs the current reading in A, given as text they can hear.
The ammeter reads 14 A
